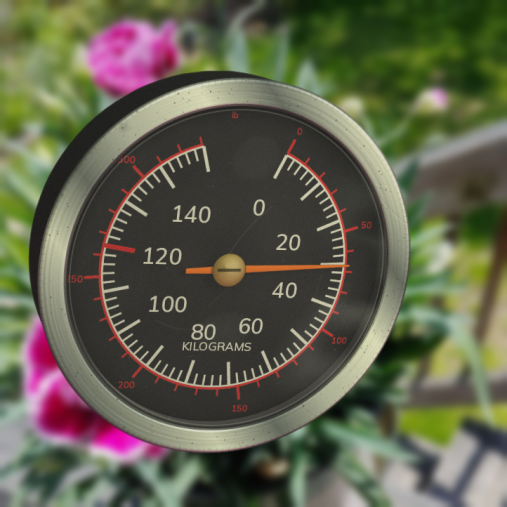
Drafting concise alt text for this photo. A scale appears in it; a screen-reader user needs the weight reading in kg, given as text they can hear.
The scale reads 30 kg
